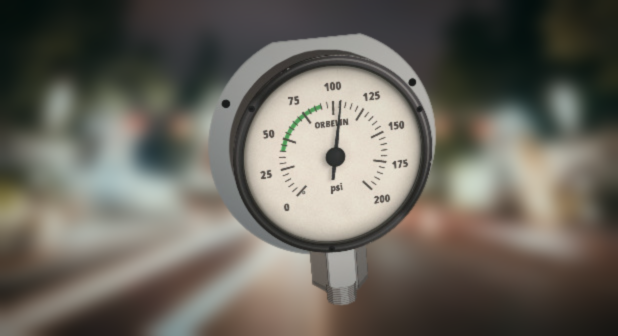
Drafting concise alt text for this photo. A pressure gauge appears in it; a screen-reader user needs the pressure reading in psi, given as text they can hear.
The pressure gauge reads 105 psi
